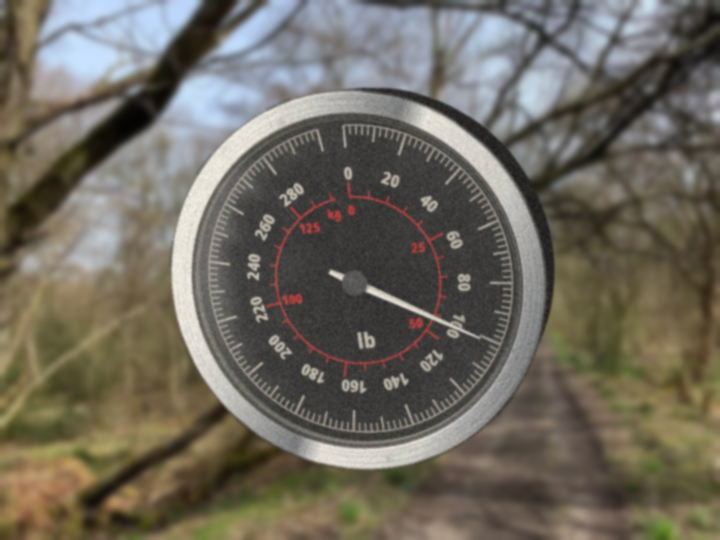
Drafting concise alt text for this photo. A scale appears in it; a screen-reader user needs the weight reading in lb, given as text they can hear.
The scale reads 100 lb
